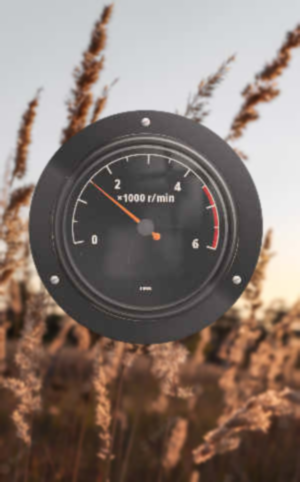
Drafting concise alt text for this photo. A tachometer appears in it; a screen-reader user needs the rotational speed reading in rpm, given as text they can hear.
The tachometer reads 1500 rpm
